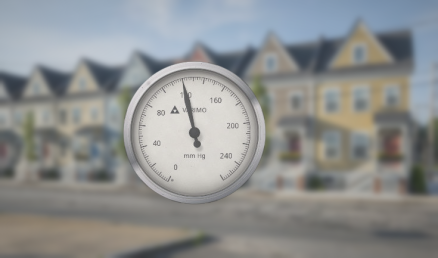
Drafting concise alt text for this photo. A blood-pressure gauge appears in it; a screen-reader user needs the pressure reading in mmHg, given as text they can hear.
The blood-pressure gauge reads 120 mmHg
